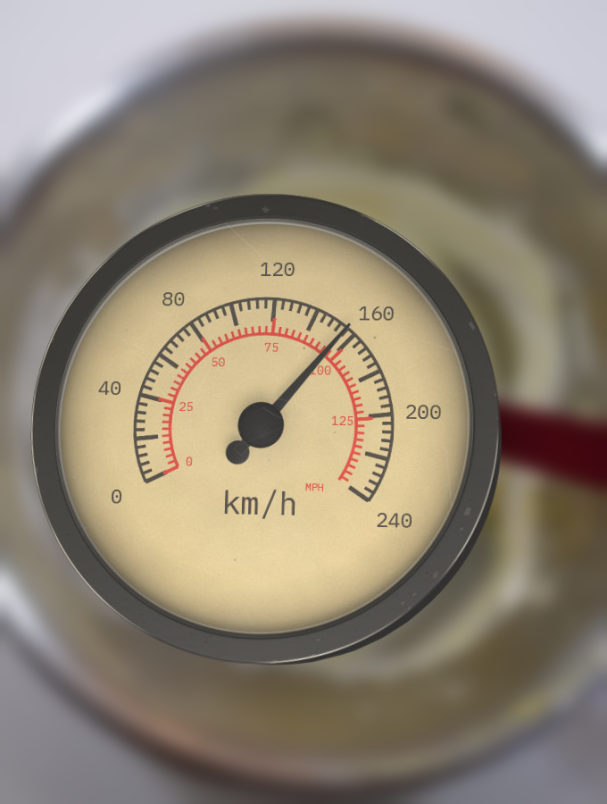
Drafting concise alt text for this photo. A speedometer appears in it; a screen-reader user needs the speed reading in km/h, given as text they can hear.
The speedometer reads 156 km/h
